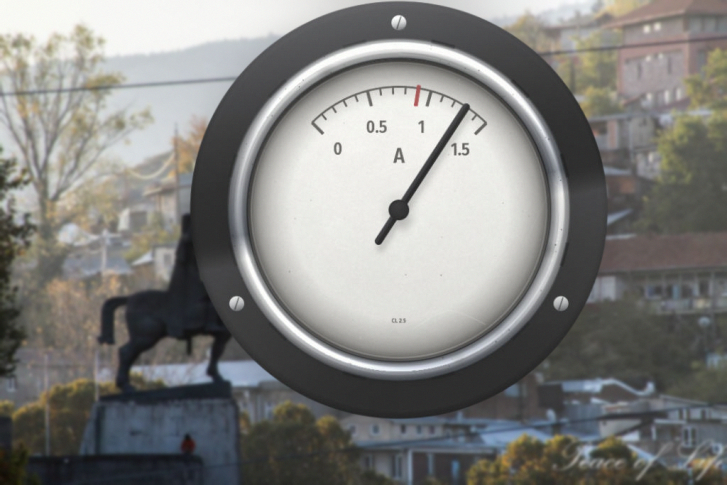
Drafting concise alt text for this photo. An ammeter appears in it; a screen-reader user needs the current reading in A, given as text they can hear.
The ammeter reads 1.3 A
